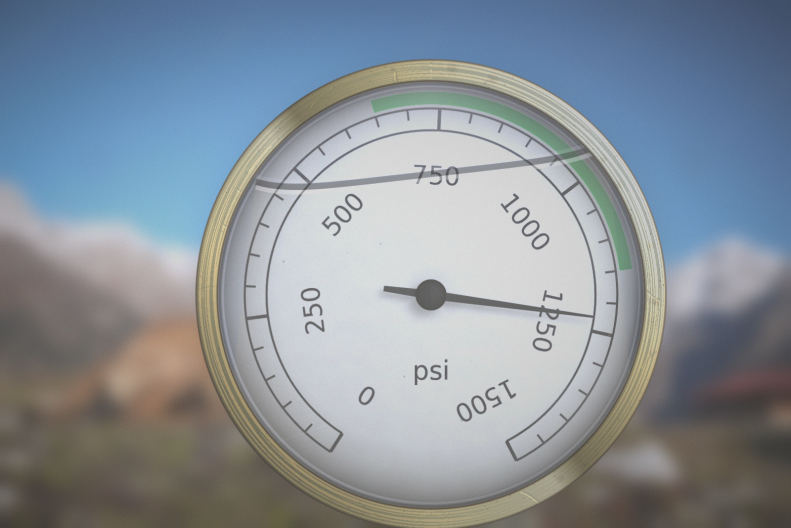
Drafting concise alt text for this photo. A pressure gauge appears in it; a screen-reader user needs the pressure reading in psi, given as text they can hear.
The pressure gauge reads 1225 psi
